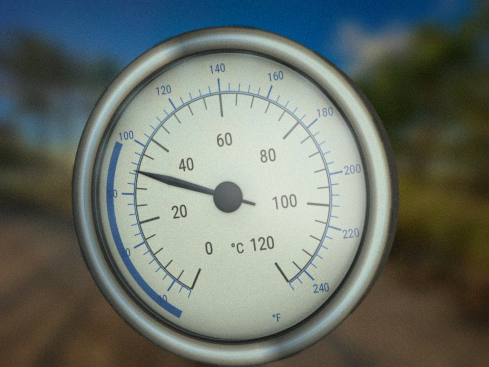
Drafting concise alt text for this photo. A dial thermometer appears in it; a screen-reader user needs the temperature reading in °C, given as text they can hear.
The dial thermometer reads 32 °C
